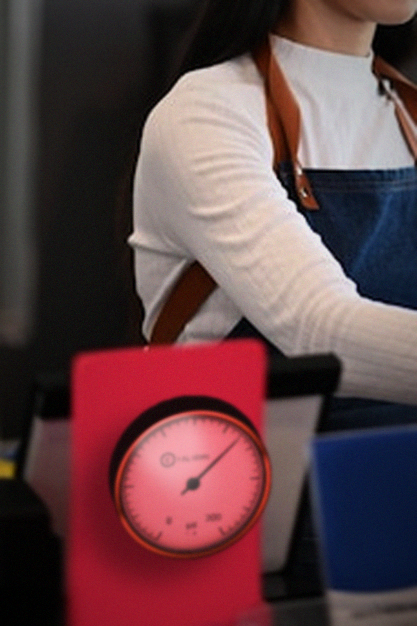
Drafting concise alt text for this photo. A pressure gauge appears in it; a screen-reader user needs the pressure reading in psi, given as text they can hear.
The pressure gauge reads 130 psi
